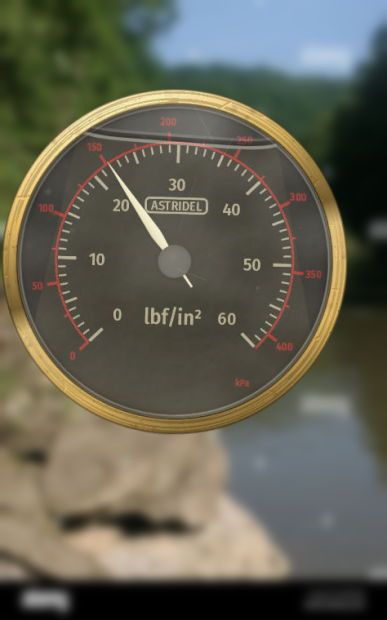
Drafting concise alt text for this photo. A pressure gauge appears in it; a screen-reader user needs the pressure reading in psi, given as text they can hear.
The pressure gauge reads 22 psi
